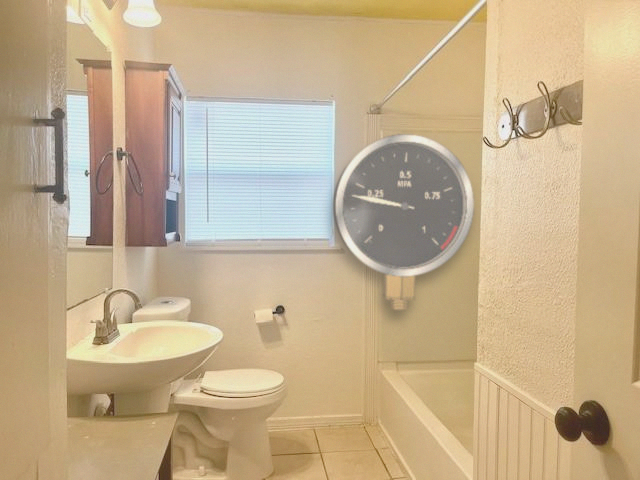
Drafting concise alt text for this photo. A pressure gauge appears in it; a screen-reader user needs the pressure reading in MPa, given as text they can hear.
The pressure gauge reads 0.2 MPa
